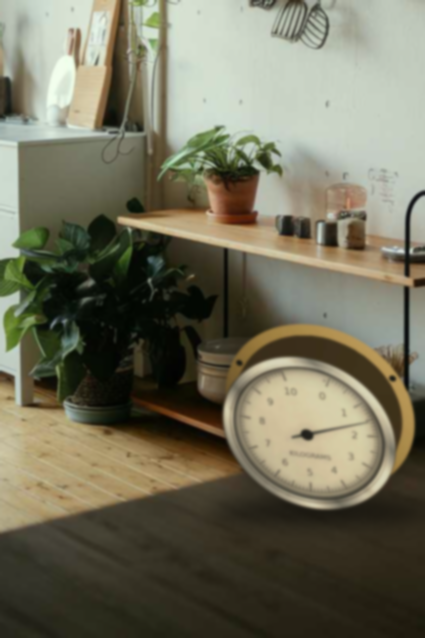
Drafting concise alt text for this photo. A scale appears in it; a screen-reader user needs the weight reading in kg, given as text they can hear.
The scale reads 1.5 kg
